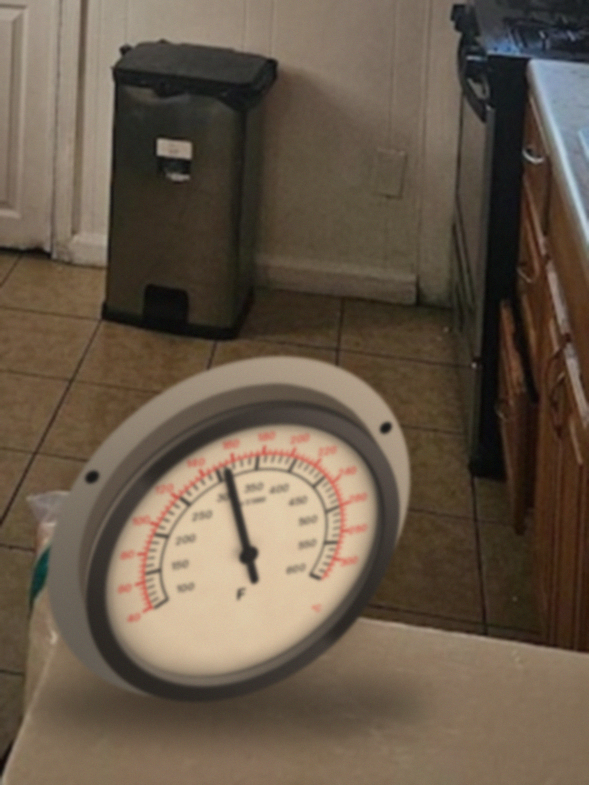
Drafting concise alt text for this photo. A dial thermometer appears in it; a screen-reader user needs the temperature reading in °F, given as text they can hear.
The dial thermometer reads 310 °F
